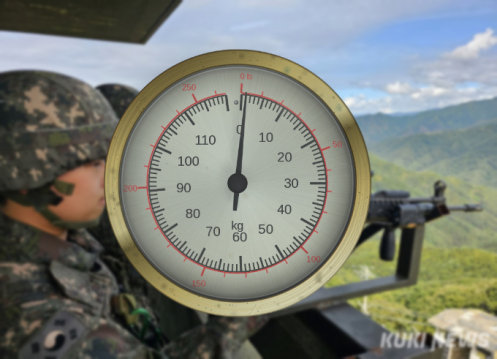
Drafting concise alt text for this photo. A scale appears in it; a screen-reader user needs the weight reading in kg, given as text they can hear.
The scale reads 1 kg
